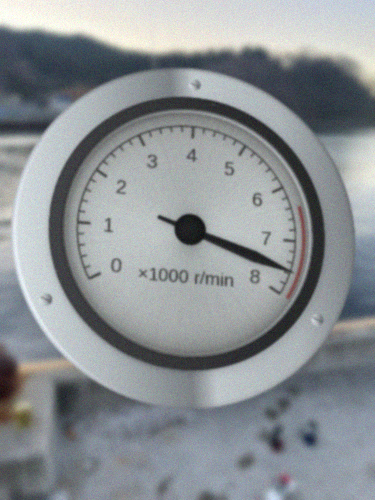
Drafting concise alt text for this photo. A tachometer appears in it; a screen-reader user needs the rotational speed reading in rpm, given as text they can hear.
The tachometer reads 7600 rpm
